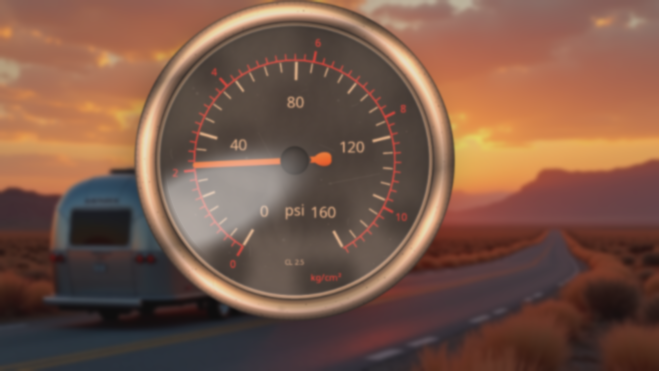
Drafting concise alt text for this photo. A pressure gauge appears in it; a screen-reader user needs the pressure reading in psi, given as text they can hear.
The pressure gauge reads 30 psi
